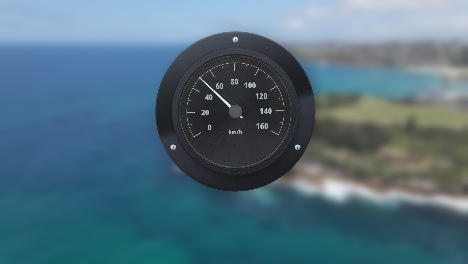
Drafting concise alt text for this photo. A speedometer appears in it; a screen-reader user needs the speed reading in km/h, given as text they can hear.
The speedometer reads 50 km/h
